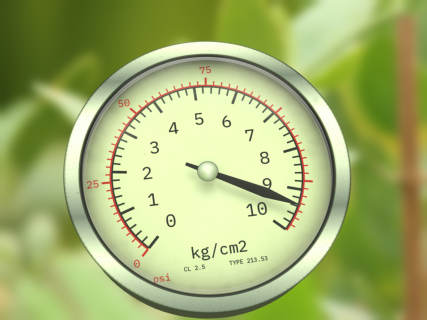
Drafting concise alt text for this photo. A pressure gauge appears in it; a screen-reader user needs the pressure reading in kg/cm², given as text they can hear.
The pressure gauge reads 9.4 kg/cm²
